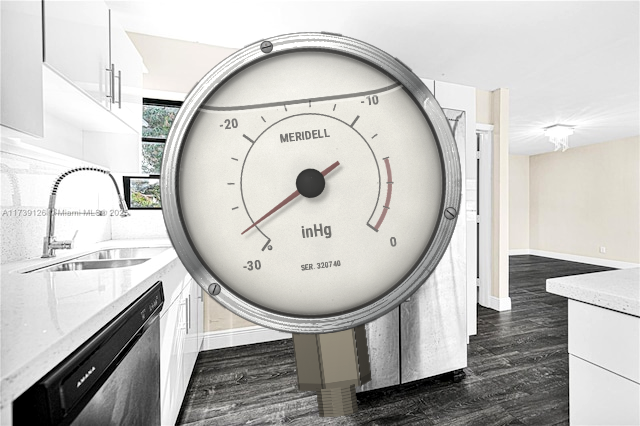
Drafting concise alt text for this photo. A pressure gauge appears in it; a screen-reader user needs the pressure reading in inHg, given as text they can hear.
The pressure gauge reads -28 inHg
